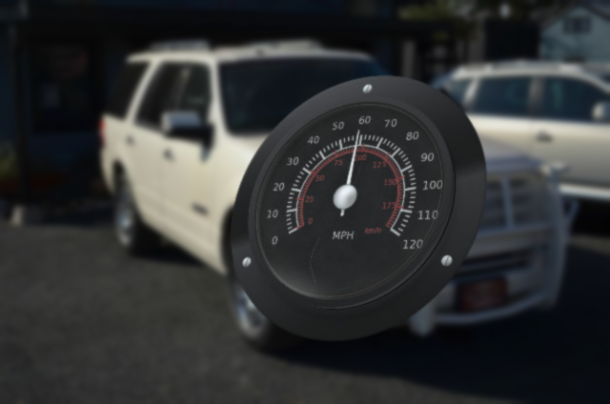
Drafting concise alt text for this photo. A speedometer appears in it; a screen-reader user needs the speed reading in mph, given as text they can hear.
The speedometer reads 60 mph
